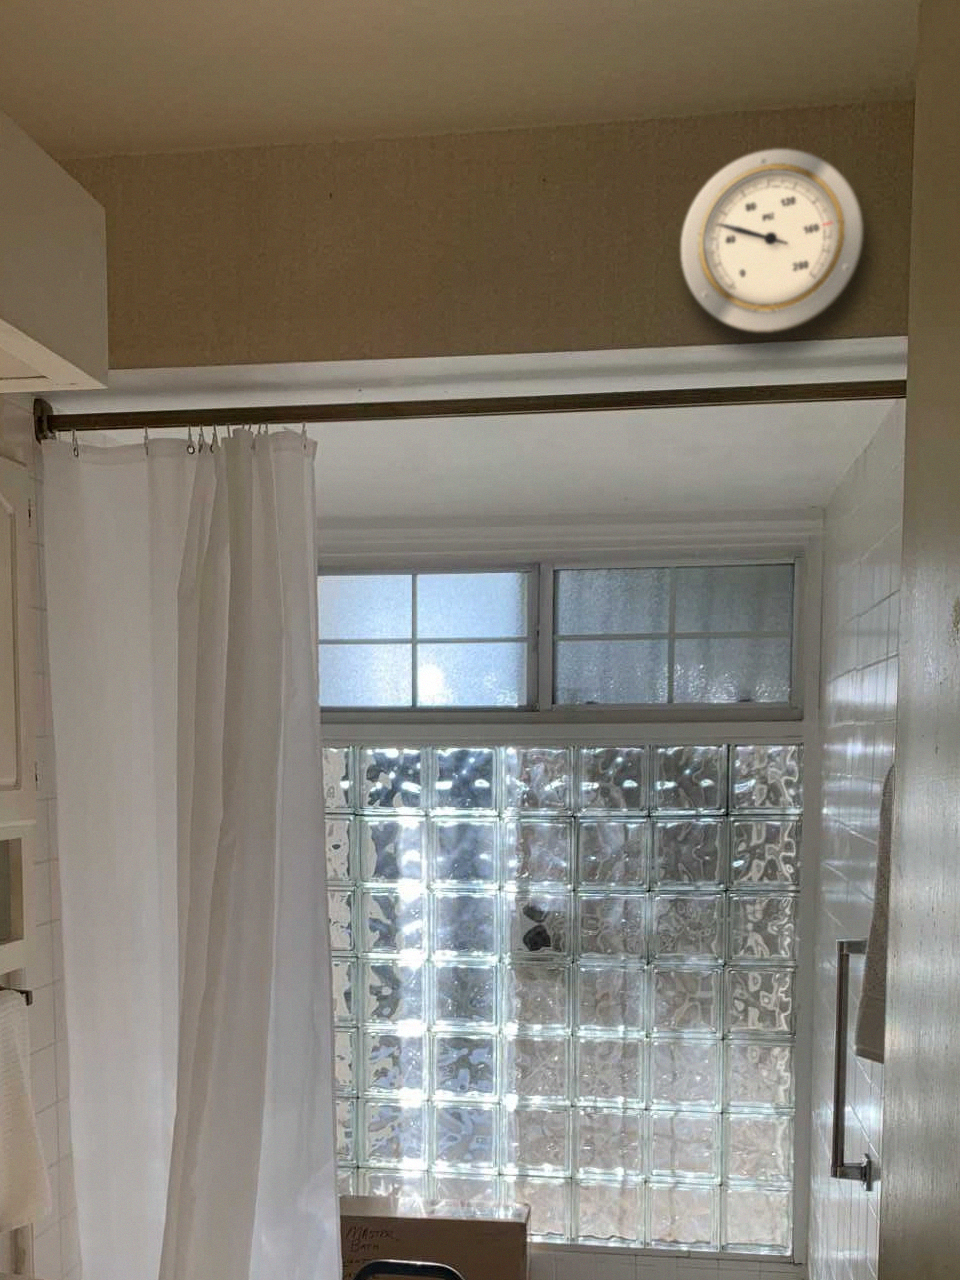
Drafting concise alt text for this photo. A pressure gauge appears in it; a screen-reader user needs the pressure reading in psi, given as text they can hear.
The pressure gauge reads 50 psi
